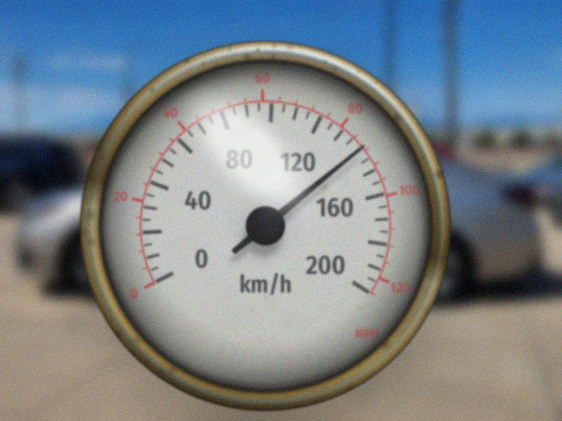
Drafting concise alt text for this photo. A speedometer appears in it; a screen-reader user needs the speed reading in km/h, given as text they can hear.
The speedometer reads 140 km/h
